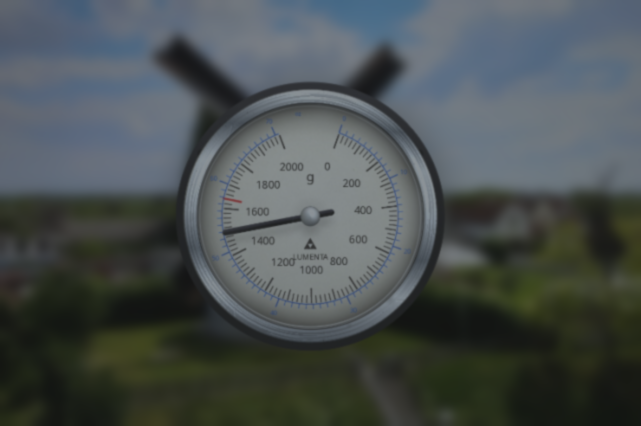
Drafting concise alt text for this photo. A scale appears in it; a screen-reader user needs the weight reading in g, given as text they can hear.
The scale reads 1500 g
